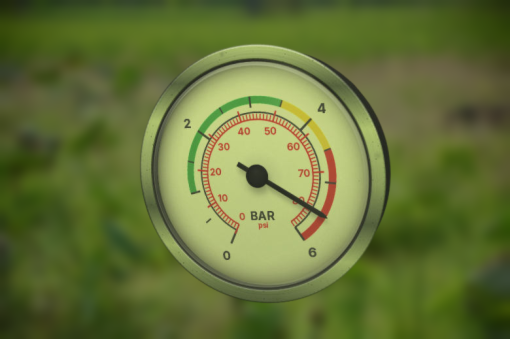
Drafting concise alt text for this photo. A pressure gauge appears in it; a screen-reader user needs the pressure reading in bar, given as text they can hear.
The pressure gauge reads 5.5 bar
